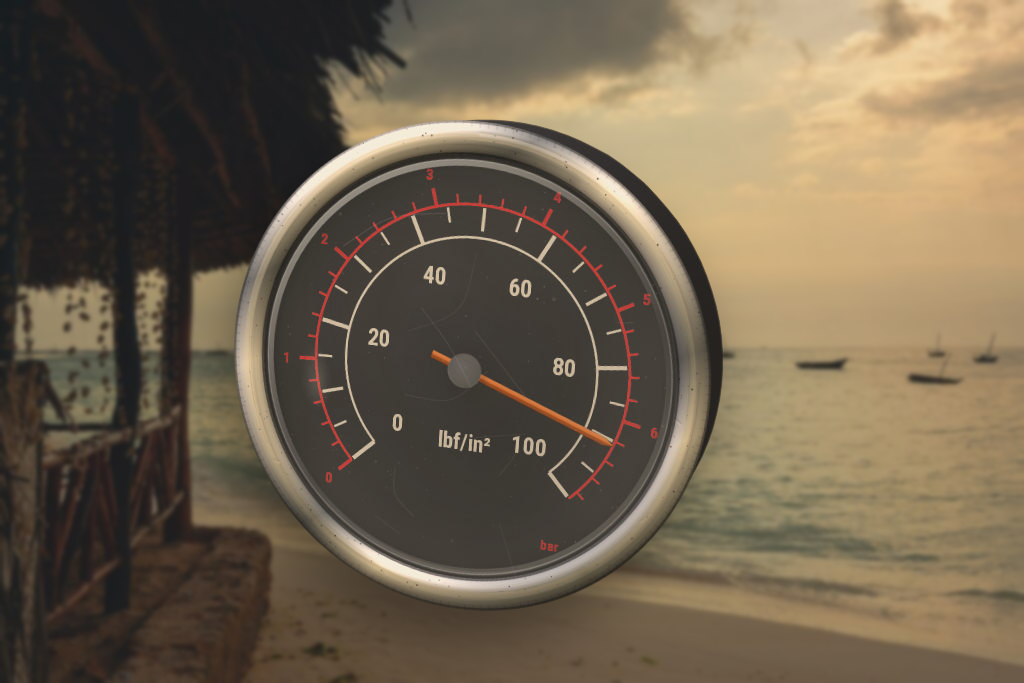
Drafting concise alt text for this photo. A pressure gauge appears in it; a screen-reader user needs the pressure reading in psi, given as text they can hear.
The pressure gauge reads 90 psi
